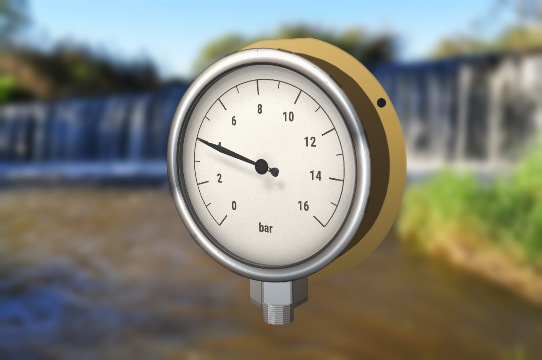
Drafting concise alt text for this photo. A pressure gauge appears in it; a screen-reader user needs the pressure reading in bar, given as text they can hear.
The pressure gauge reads 4 bar
